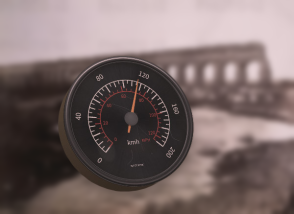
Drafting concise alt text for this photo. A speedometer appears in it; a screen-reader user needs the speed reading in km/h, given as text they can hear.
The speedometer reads 115 km/h
